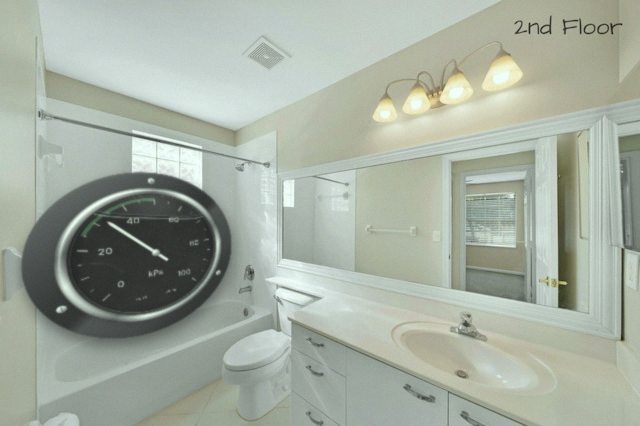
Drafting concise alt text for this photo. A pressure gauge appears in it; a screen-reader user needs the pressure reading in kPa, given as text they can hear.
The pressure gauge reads 32.5 kPa
